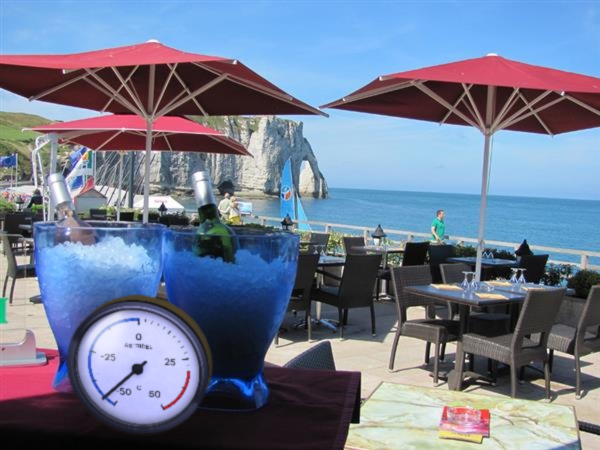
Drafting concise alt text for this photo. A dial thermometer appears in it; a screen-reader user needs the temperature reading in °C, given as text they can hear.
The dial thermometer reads -45 °C
